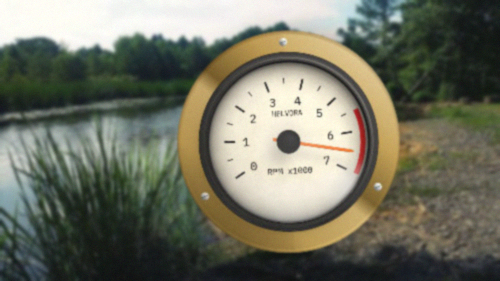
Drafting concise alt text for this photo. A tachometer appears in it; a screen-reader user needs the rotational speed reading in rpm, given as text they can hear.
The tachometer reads 6500 rpm
